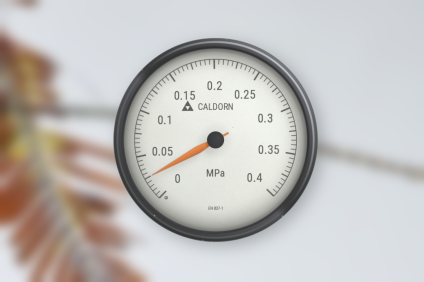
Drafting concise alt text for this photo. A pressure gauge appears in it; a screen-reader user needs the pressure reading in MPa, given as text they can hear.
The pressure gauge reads 0.025 MPa
